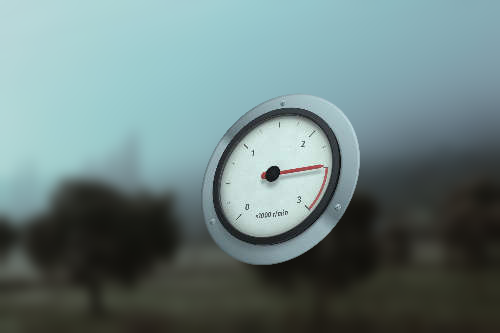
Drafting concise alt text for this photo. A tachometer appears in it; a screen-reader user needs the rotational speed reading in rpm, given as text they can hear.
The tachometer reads 2500 rpm
